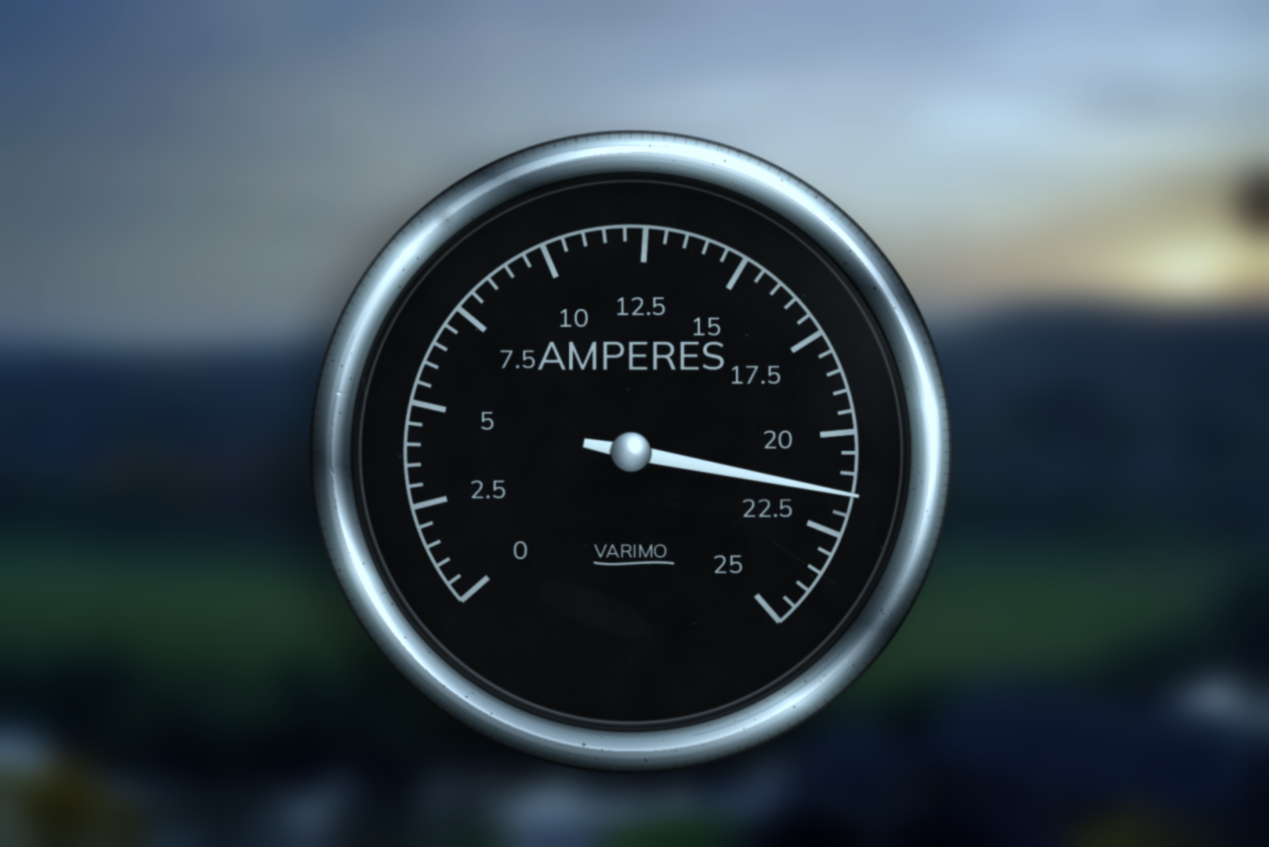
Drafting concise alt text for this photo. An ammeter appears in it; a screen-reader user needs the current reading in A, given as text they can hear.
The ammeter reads 21.5 A
